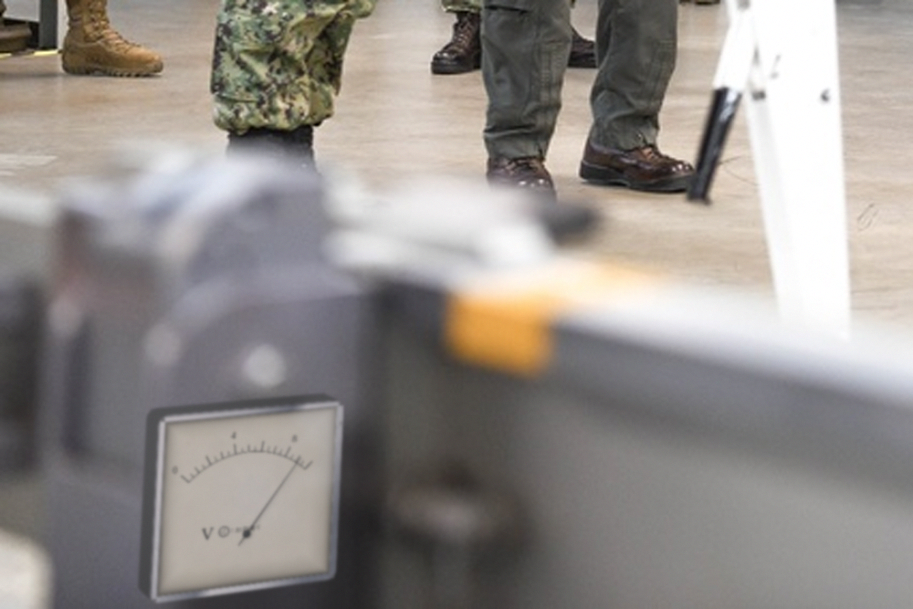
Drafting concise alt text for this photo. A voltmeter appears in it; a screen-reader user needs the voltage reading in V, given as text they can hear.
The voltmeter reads 9 V
